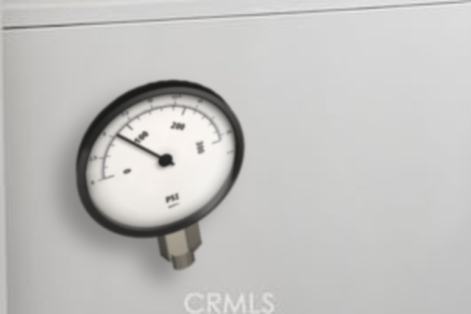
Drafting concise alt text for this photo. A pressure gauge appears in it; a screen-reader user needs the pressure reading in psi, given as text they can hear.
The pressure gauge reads 80 psi
